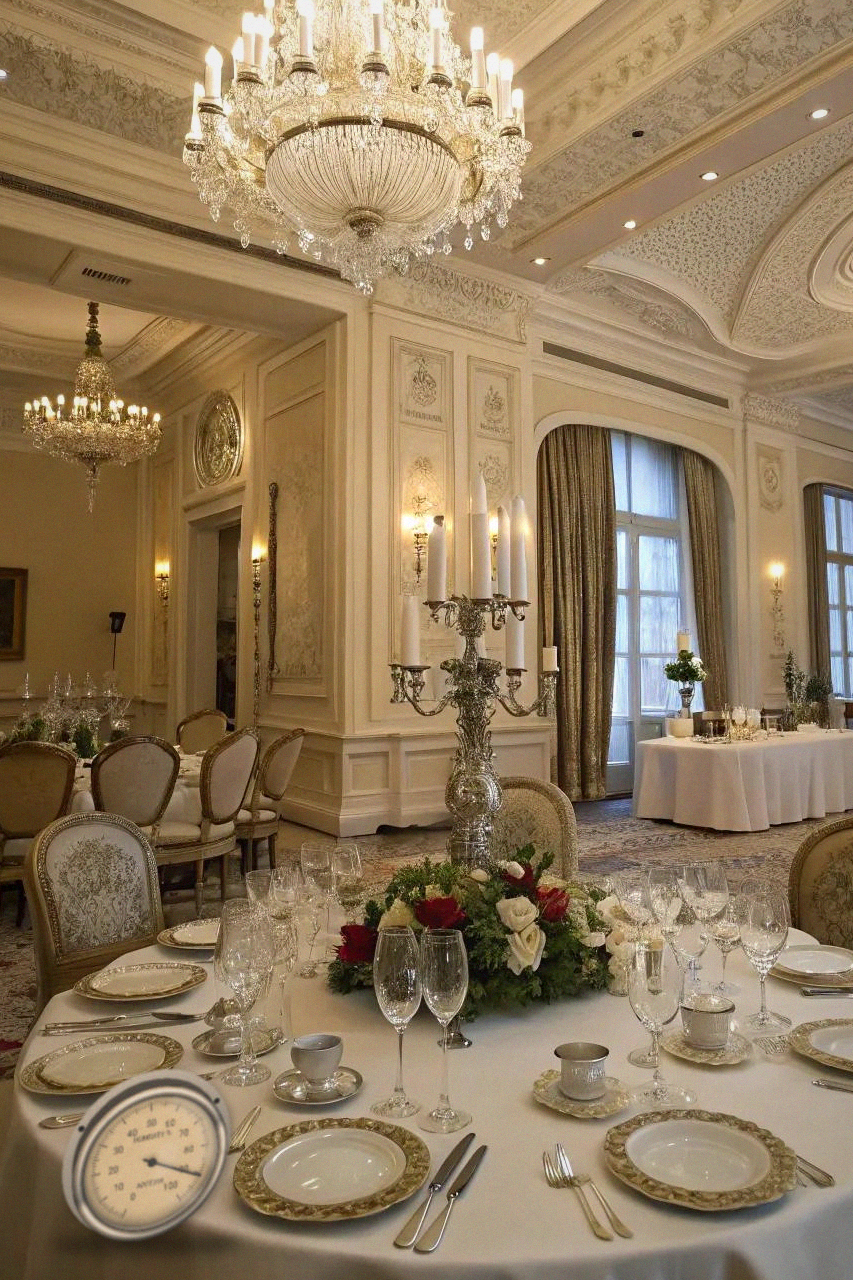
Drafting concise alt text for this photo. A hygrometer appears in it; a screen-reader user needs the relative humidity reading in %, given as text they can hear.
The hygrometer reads 90 %
